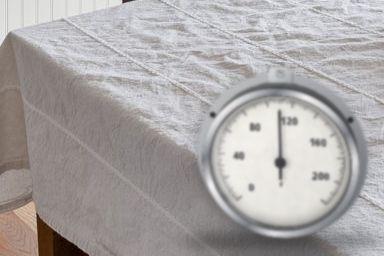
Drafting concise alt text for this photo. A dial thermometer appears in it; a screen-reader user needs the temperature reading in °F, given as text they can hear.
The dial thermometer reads 110 °F
